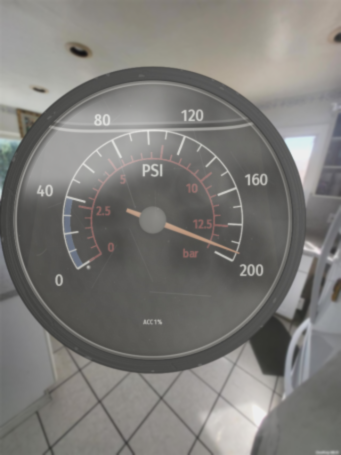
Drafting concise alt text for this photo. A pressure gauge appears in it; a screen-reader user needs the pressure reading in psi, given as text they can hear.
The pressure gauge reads 195 psi
